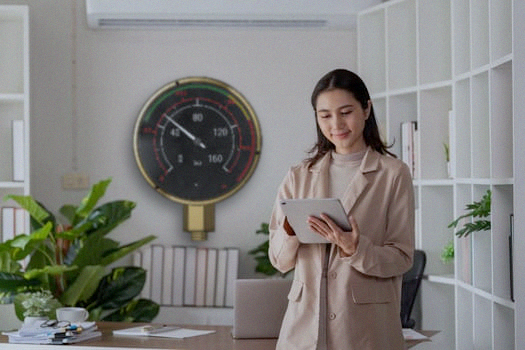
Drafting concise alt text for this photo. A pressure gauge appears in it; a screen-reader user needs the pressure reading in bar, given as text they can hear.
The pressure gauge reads 50 bar
